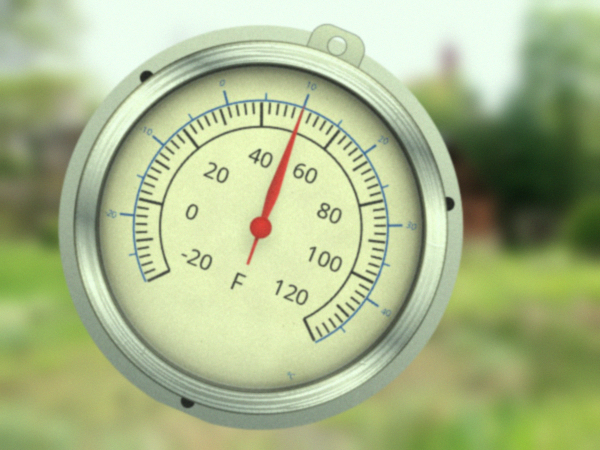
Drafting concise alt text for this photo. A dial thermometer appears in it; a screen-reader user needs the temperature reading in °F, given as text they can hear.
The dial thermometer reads 50 °F
